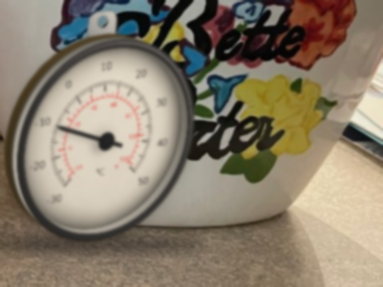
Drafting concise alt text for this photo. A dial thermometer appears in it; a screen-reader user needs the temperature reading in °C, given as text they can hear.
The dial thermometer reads -10 °C
